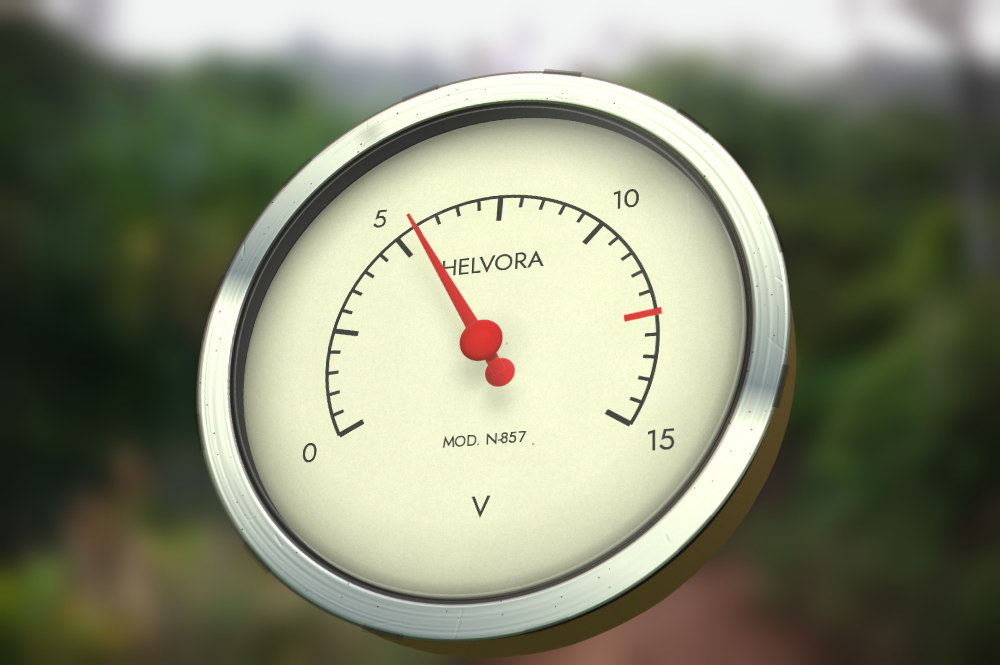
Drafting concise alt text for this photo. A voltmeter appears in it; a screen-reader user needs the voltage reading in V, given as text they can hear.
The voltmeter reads 5.5 V
